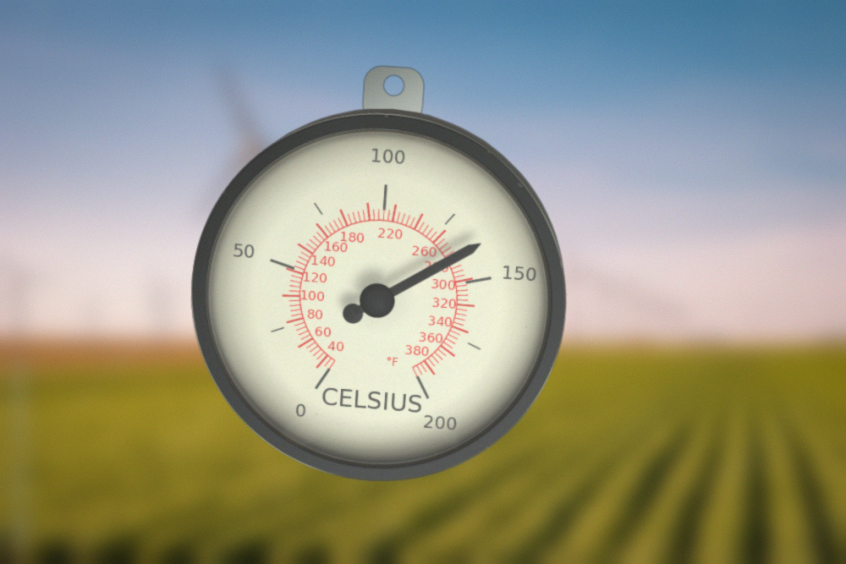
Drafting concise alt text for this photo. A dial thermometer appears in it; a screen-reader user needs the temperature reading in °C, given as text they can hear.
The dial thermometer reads 137.5 °C
